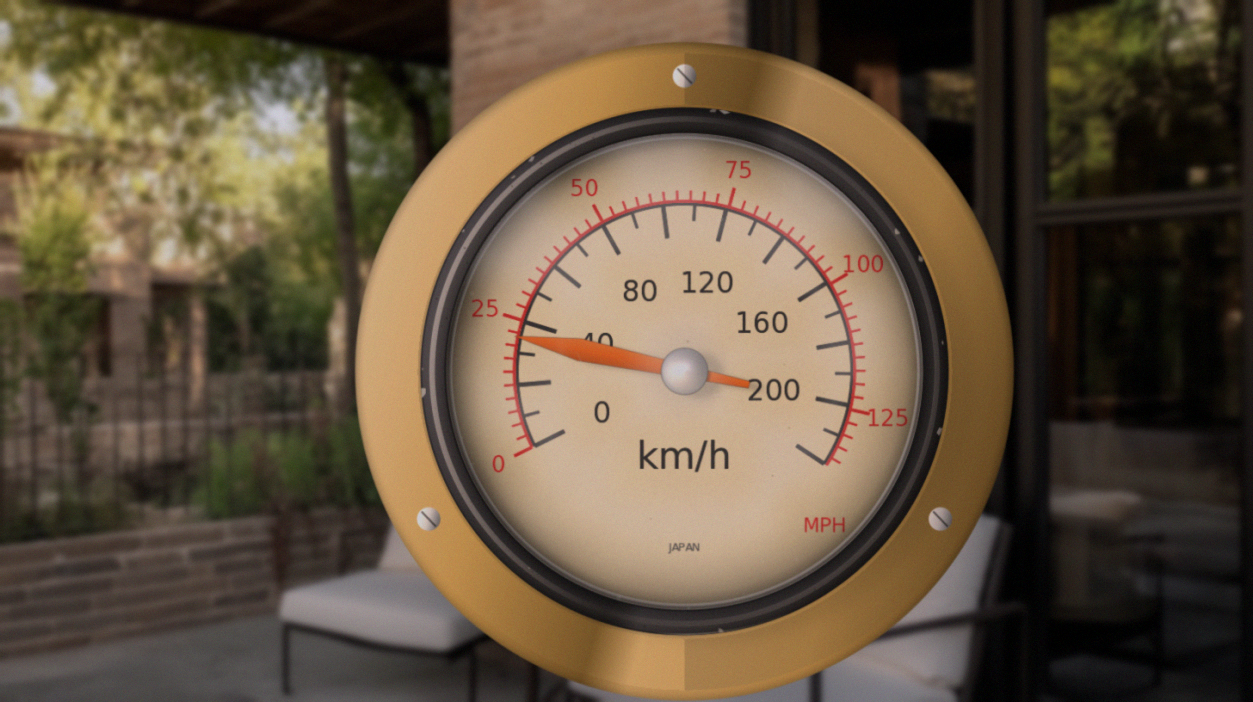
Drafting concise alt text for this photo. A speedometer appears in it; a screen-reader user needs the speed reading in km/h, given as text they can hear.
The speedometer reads 35 km/h
